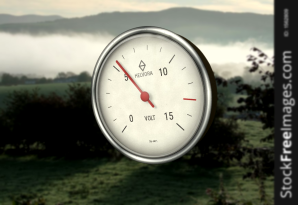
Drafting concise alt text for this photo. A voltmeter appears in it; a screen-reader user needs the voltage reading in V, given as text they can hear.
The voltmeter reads 5.5 V
